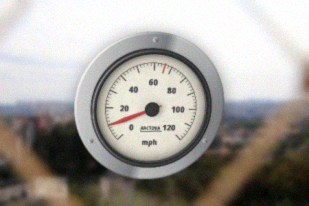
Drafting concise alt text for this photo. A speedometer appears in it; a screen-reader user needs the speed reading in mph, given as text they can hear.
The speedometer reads 10 mph
